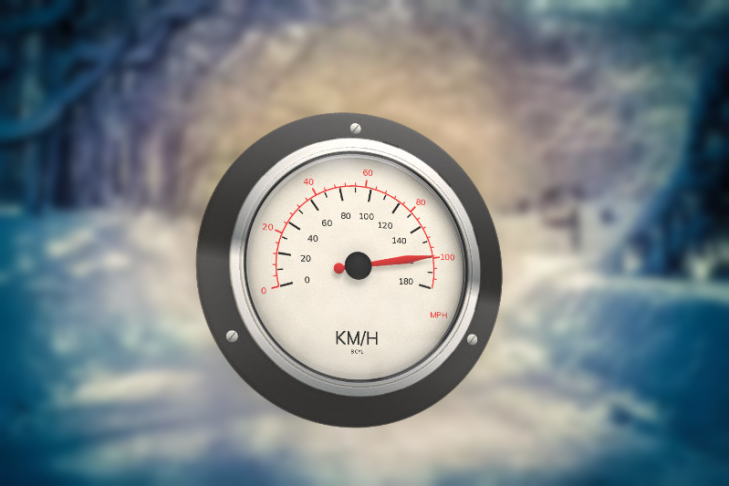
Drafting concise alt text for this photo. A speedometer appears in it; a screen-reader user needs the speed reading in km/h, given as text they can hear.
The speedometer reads 160 km/h
